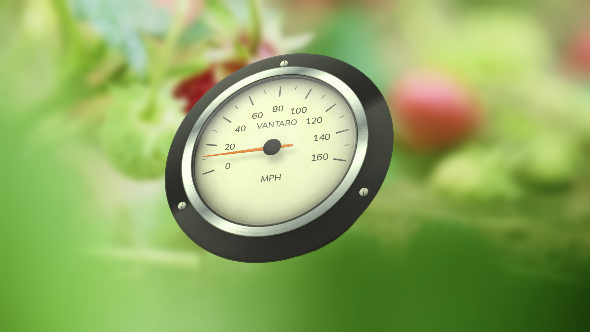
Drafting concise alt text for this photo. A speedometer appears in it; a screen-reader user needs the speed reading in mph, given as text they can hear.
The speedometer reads 10 mph
